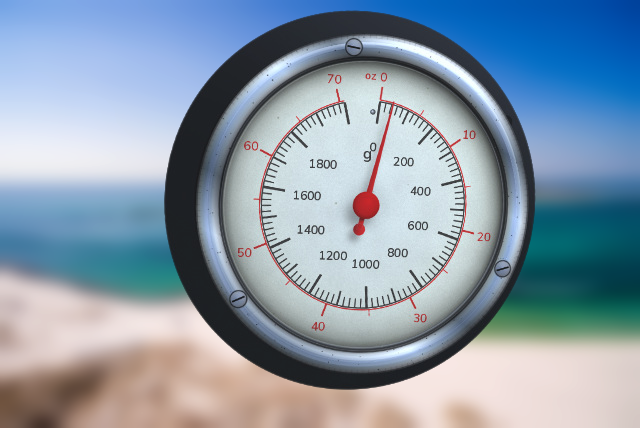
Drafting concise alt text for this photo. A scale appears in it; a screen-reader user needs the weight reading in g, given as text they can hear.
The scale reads 40 g
